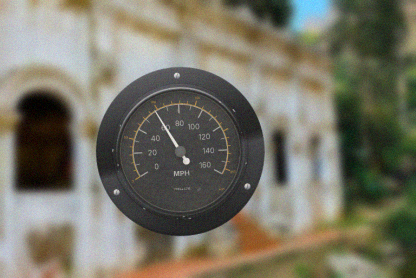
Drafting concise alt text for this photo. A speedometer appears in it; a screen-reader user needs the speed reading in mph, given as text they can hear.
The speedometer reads 60 mph
